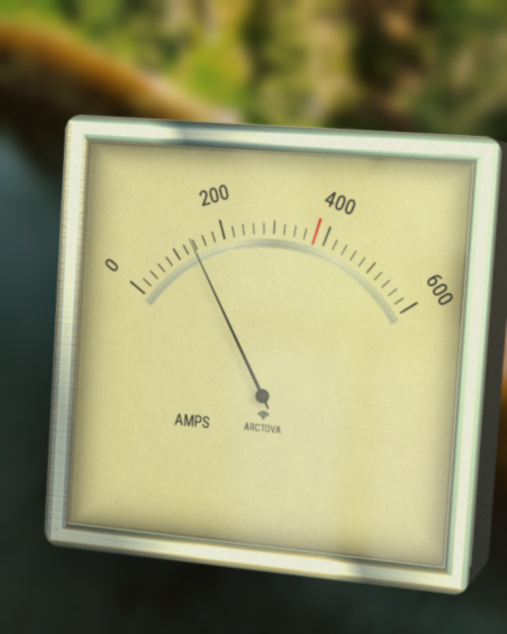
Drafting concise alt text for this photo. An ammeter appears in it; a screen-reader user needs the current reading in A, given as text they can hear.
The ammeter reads 140 A
